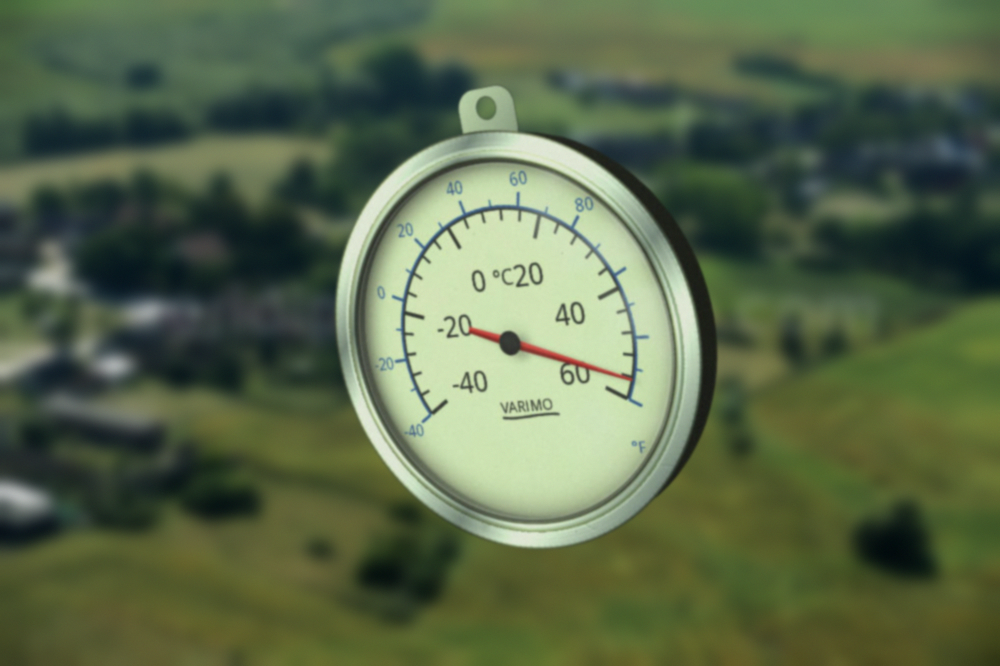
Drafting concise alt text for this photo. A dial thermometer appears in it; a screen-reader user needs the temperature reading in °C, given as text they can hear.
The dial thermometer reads 56 °C
